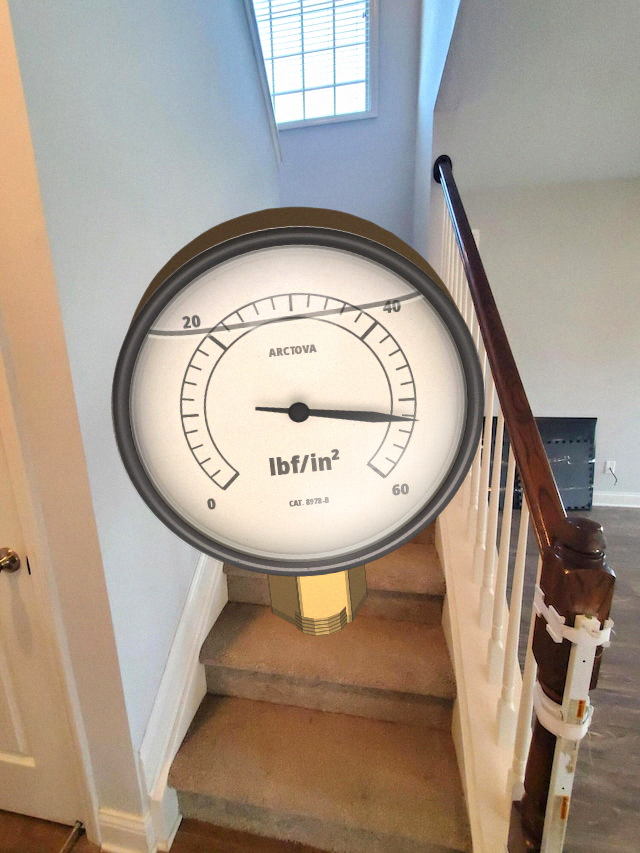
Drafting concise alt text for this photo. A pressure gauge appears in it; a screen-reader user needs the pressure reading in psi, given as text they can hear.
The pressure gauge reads 52 psi
